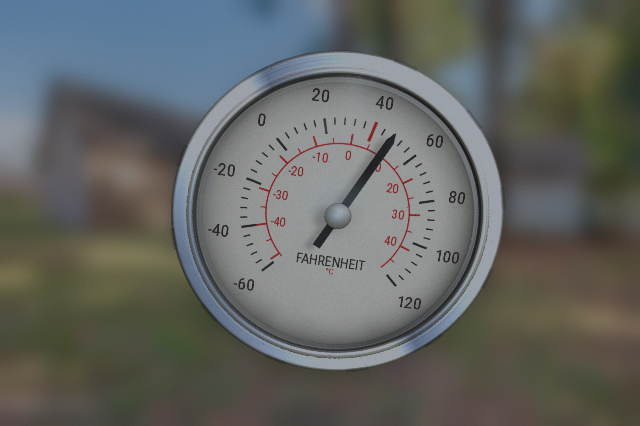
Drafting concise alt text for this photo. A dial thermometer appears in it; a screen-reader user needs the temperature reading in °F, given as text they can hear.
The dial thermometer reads 48 °F
